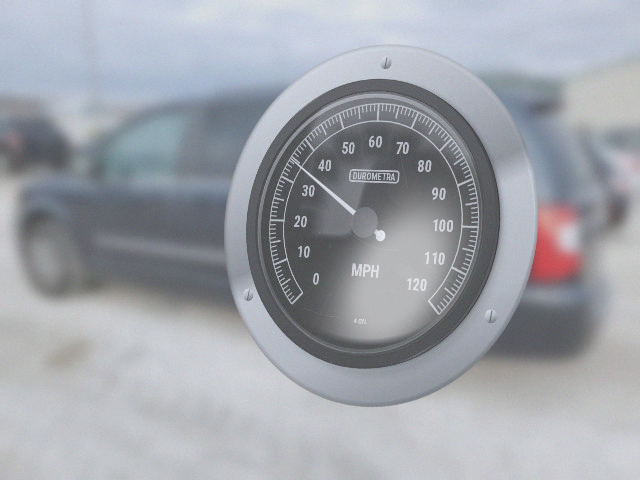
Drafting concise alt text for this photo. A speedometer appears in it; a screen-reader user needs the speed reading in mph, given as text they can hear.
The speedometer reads 35 mph
